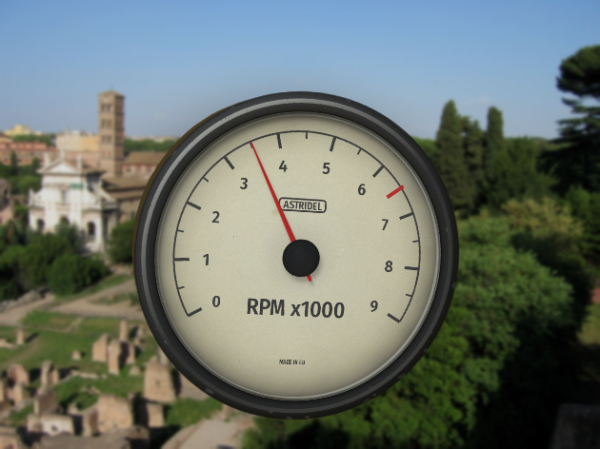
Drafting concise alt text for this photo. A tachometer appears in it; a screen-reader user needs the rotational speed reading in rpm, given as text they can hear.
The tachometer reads 3500 rpm
